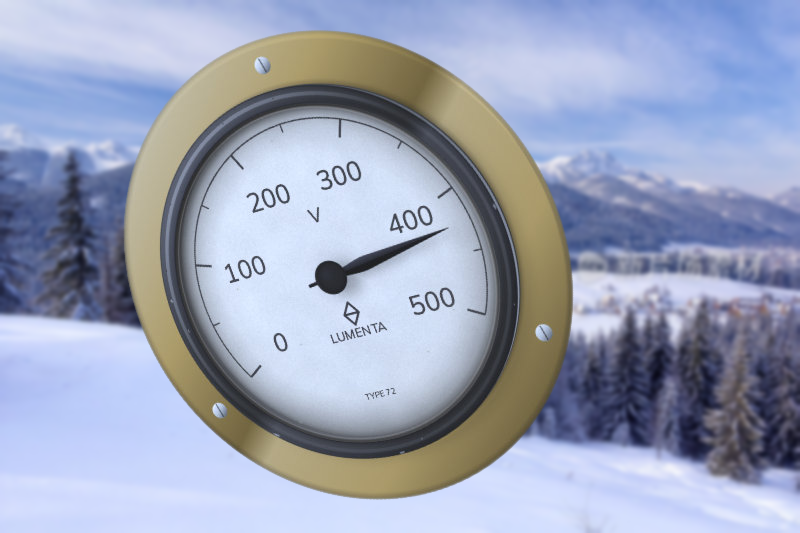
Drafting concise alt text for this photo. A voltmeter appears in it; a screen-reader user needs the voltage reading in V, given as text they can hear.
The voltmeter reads 425 V
